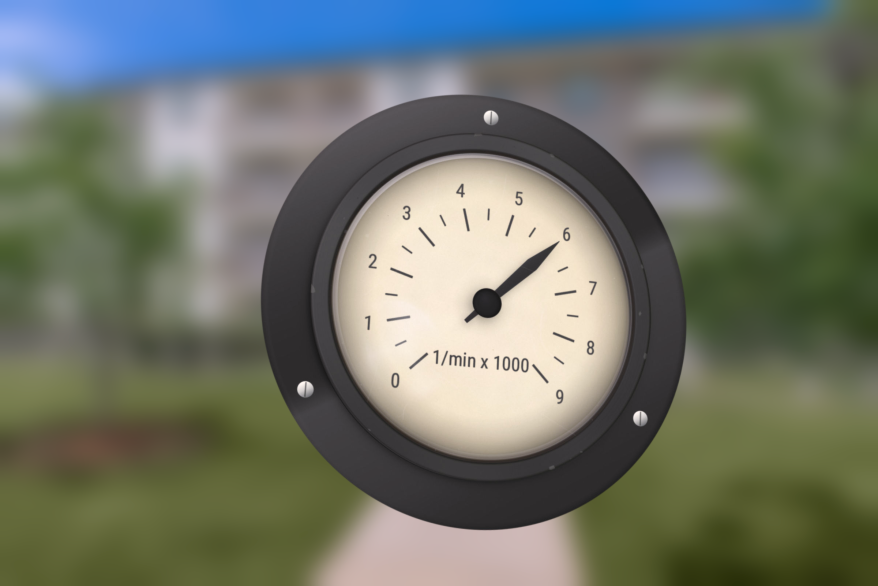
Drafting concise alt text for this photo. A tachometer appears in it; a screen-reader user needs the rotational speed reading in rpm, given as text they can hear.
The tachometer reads 6000 rpm
